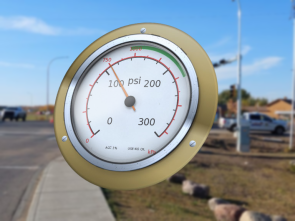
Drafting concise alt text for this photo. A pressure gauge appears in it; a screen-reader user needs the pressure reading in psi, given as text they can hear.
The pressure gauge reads 110 psi
